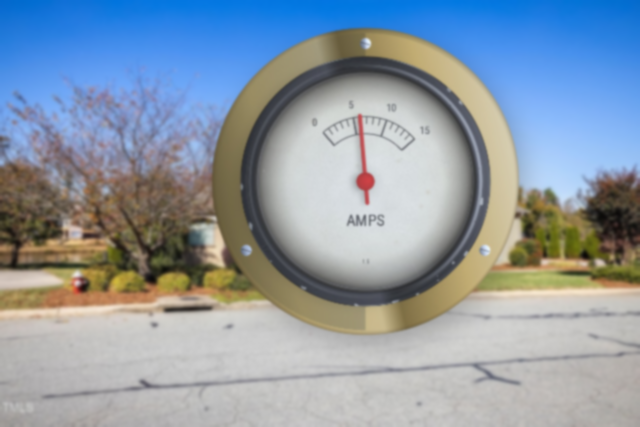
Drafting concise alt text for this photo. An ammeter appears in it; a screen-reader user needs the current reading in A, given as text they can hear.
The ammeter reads 6 A
